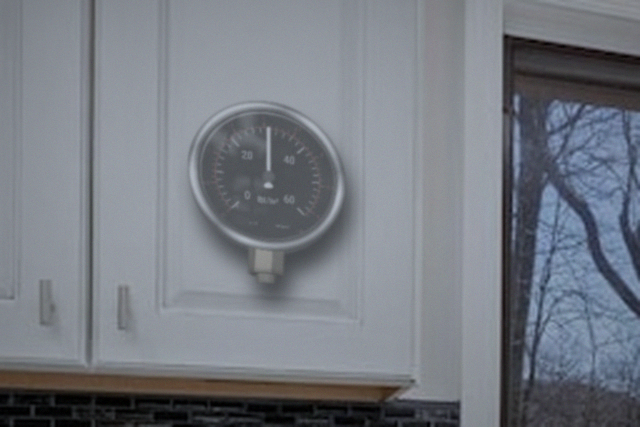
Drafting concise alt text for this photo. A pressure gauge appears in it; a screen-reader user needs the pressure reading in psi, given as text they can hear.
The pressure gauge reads 30 psi
